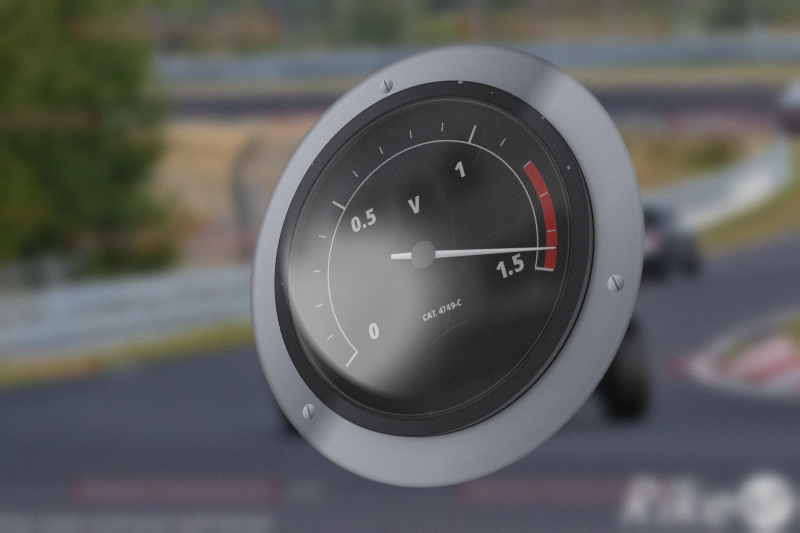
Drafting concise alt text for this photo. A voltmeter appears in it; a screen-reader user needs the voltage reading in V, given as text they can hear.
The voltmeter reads 1.45 V
